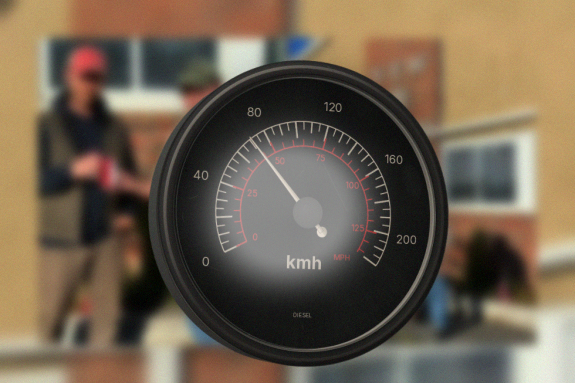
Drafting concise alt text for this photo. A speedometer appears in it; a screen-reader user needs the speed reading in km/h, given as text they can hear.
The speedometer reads 70 km/h
